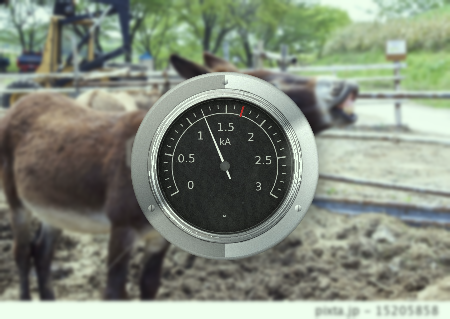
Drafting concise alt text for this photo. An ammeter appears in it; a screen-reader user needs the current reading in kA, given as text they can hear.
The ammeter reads 1.2 kA
